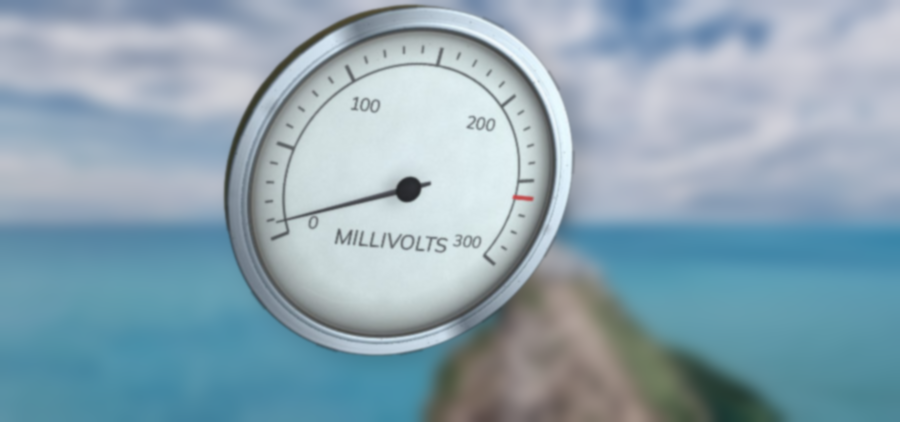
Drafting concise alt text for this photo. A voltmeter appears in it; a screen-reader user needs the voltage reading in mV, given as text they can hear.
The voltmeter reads 10 mV
